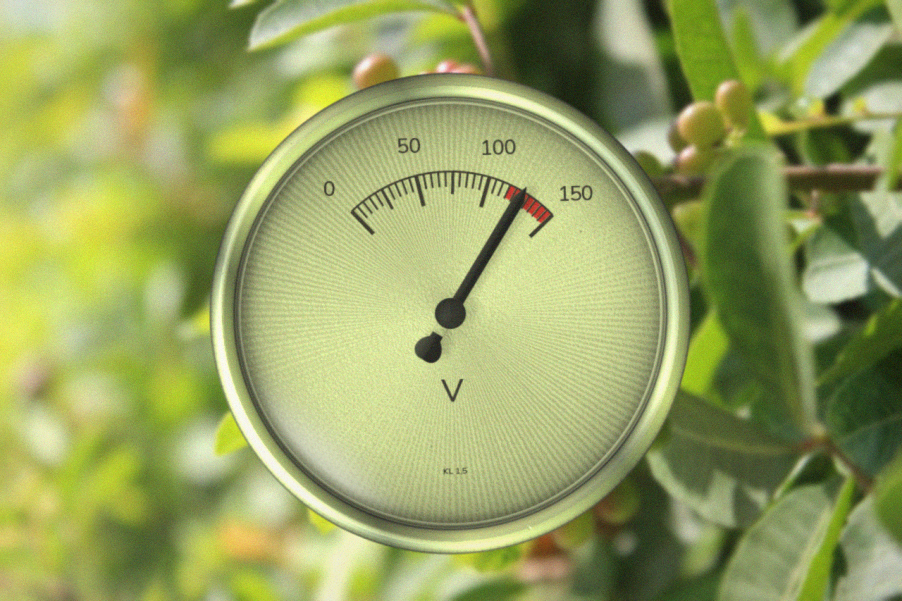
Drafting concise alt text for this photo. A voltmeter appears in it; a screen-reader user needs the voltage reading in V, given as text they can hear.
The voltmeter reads 125 V
